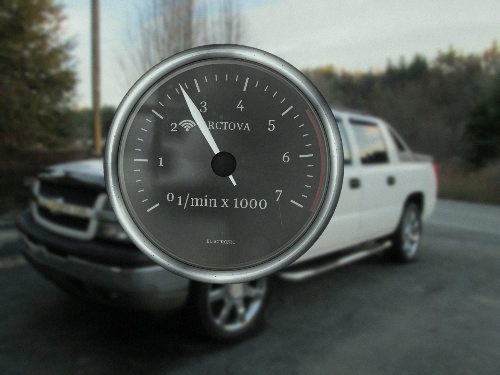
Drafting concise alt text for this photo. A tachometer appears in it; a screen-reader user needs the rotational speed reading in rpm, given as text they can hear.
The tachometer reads 2700 rpm
